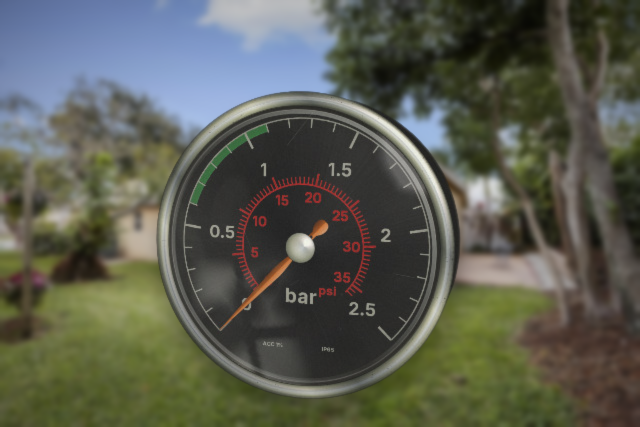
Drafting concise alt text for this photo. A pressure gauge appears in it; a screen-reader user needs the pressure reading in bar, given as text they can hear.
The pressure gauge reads 0 bar
